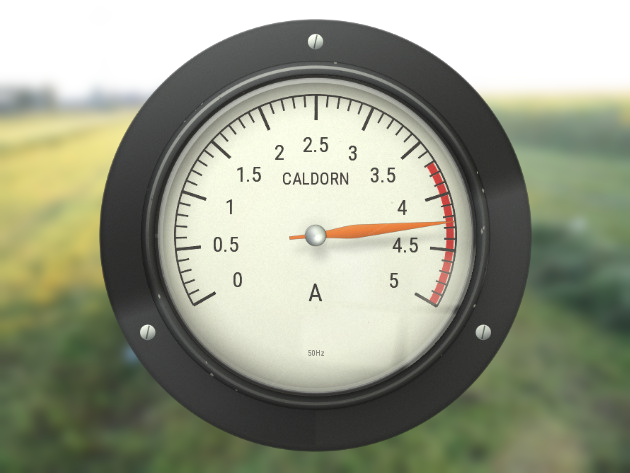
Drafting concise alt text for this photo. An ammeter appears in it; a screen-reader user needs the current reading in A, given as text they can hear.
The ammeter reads 4.25 A
